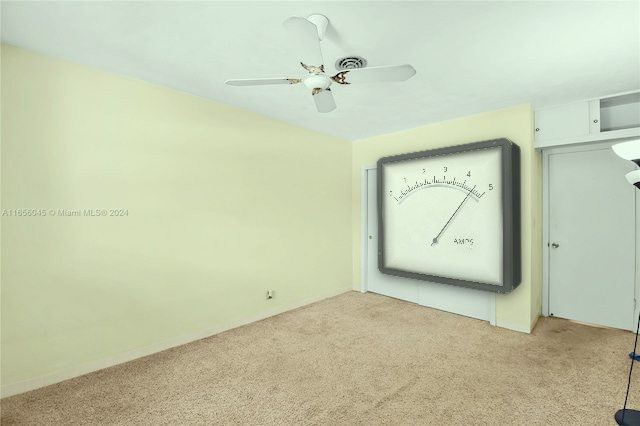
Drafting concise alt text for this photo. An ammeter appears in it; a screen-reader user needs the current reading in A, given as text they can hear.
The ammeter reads 4.5 A
